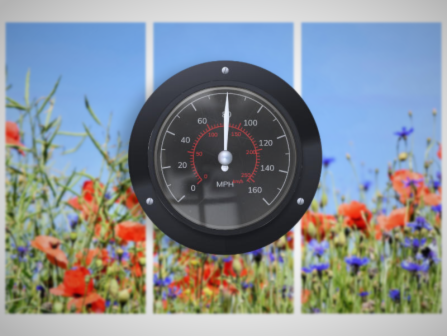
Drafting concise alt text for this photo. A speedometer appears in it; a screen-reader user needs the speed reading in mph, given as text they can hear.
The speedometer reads 80 mph
